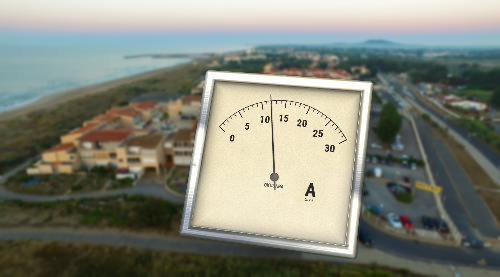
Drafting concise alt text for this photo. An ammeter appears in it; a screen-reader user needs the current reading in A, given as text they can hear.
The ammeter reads 12 A
